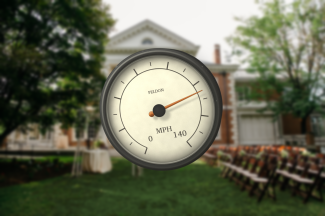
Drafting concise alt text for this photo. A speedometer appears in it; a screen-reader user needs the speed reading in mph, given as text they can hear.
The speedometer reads 105 mph
